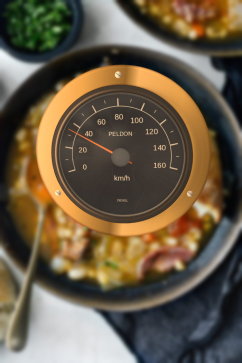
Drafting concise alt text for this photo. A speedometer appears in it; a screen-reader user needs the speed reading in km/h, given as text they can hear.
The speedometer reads 35 km/h
